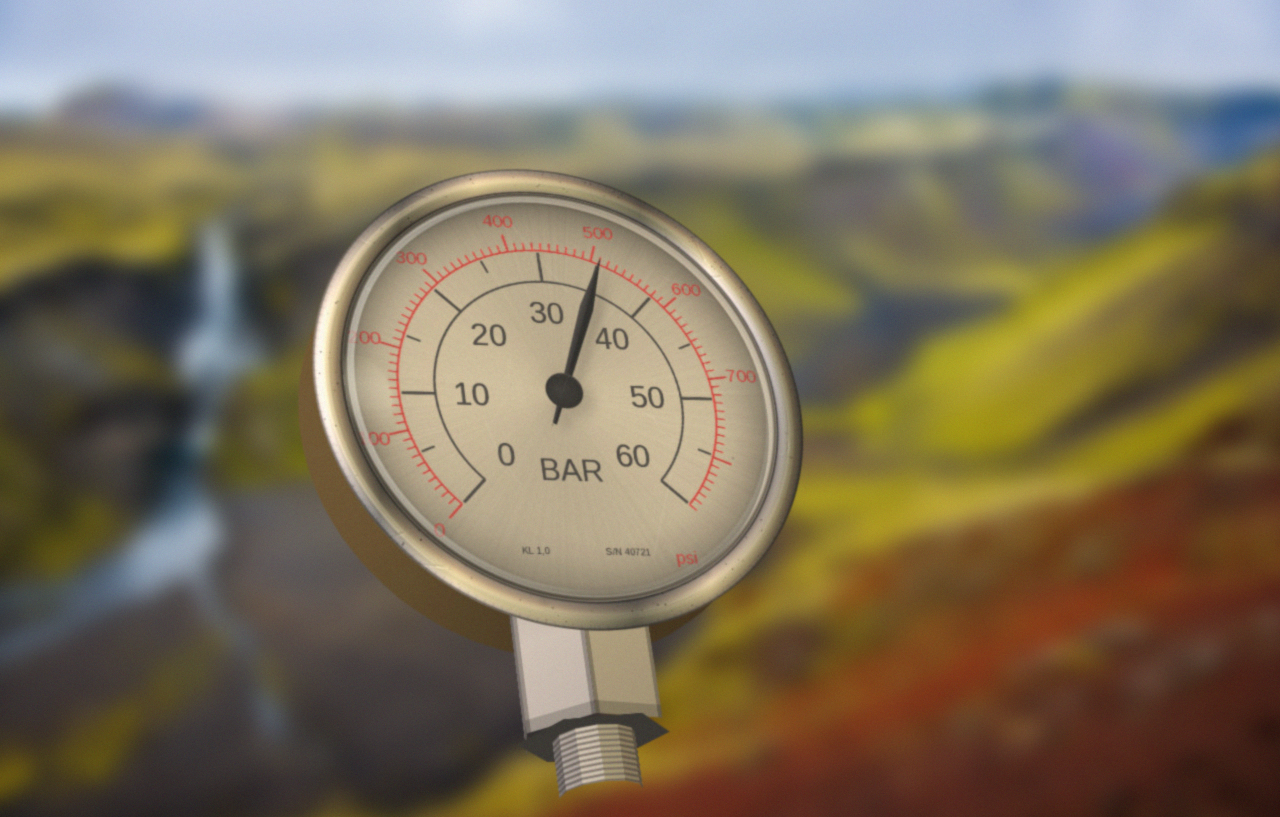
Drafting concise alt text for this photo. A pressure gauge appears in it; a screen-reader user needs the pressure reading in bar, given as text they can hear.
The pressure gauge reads 35 bar
